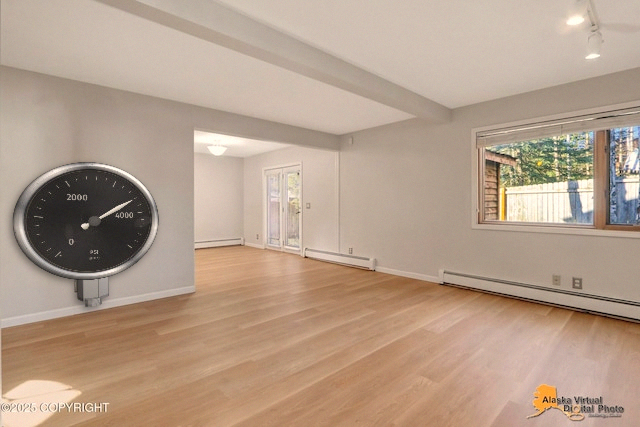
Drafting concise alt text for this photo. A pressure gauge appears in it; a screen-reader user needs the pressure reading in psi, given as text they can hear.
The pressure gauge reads 3600 psi
